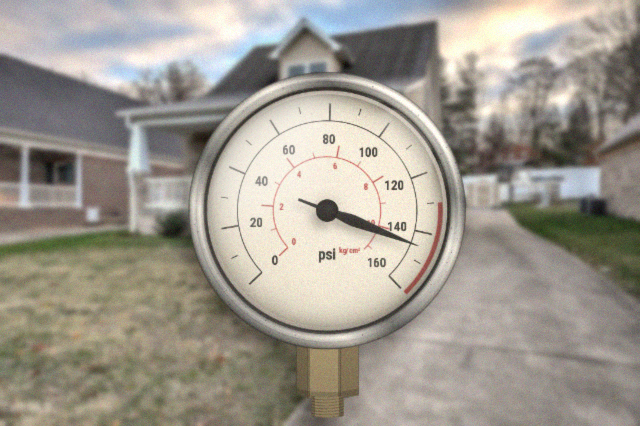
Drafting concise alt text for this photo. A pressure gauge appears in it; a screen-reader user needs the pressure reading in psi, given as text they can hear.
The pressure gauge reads 145 psi
